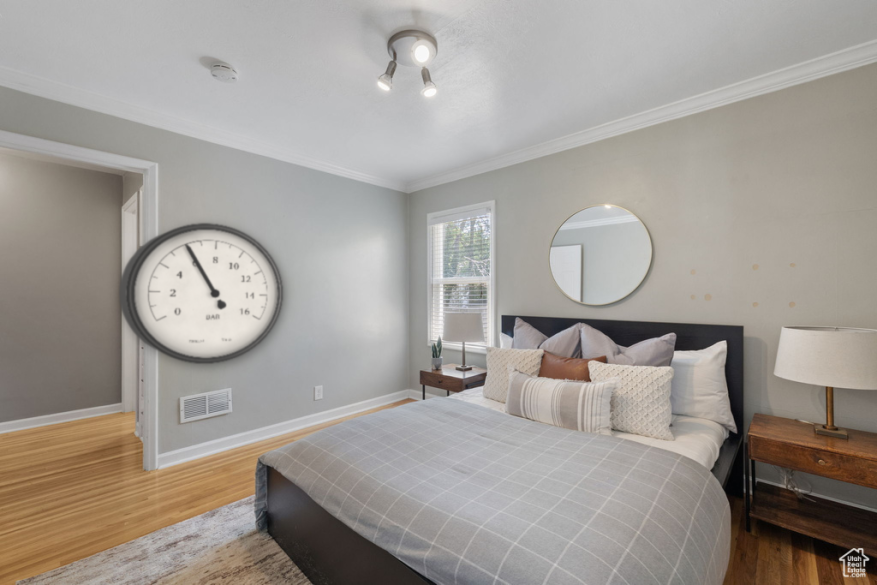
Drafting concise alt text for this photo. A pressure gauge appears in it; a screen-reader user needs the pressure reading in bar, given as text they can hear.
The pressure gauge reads 6 bar
